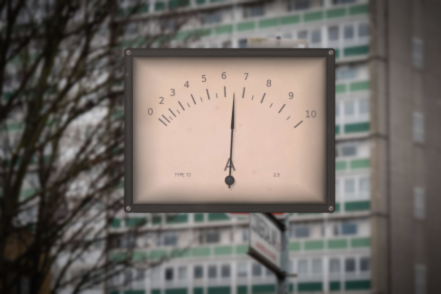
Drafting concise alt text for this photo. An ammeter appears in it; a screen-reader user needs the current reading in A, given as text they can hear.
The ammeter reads 6.5 A
